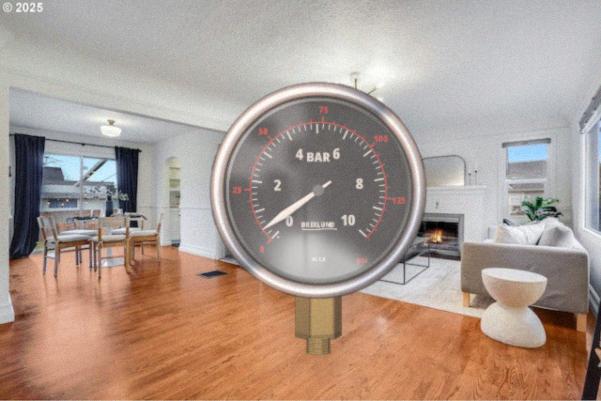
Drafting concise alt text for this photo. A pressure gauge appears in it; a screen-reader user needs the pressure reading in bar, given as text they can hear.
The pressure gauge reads 0.4 bar
